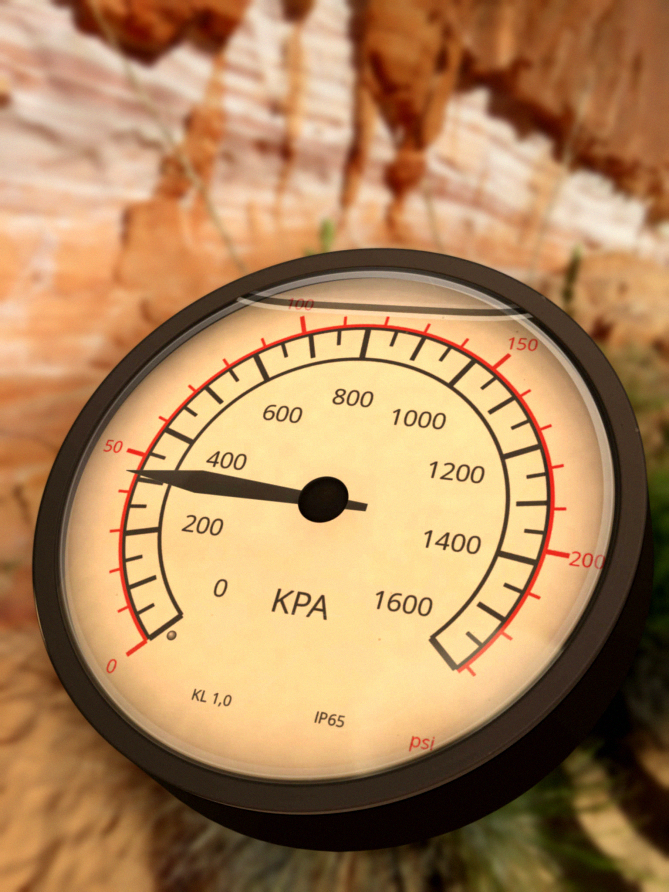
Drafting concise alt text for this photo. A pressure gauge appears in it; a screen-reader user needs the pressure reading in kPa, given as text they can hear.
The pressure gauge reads 300 kPa
